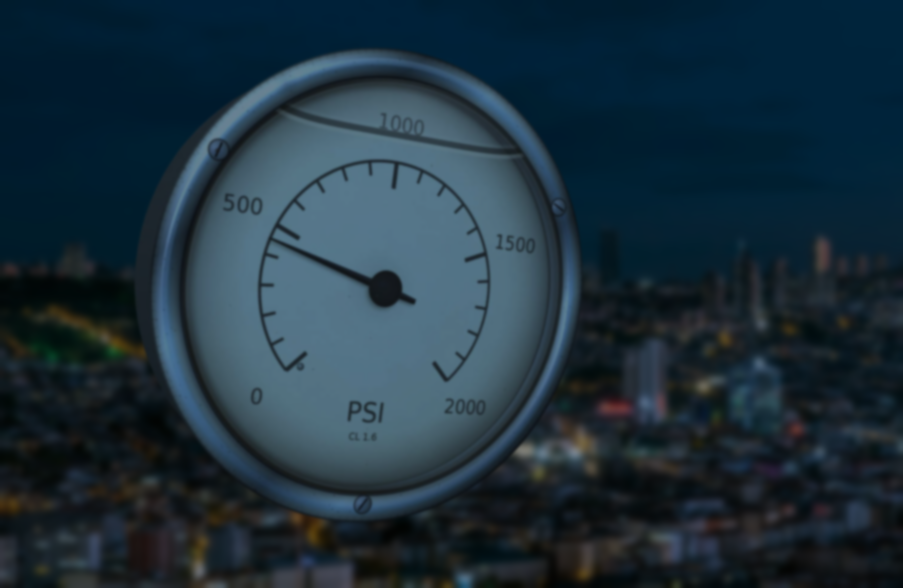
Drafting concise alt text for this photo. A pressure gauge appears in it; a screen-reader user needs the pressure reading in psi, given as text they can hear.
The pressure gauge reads 450 psi
